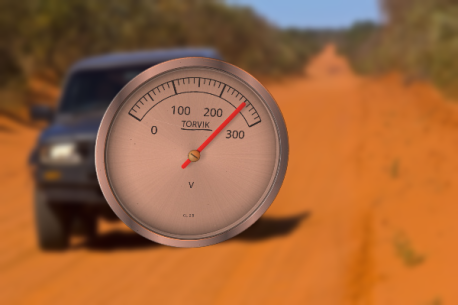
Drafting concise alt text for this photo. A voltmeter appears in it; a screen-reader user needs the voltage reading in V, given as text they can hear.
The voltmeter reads 250 V
